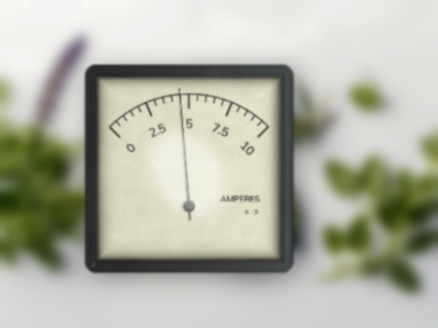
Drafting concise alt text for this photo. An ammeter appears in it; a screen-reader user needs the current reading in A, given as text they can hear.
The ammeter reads 4.5 A
